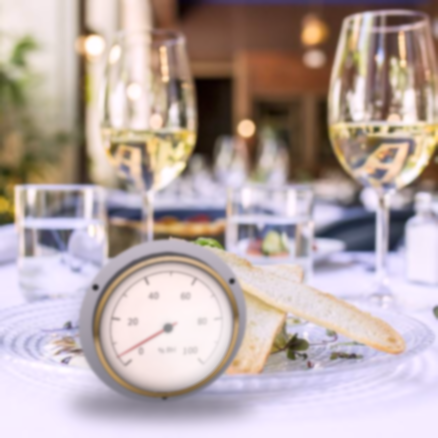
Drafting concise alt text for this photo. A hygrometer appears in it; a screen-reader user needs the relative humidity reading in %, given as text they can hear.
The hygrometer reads 5 %
